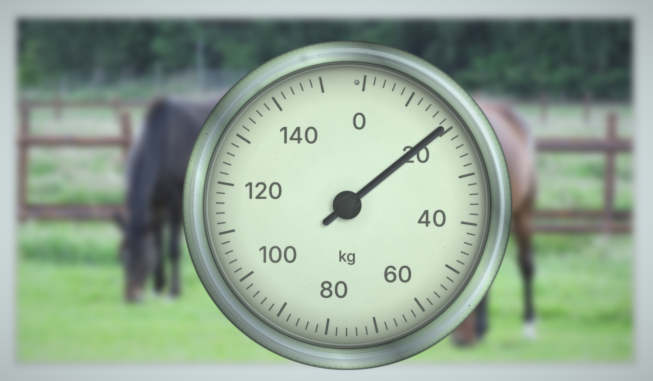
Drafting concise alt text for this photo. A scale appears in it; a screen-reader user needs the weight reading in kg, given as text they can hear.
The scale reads 19 kg
